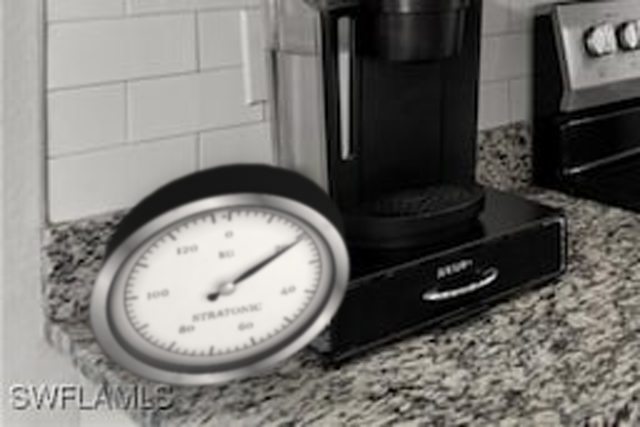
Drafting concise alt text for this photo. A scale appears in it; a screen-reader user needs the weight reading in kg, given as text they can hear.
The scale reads 20 kg
